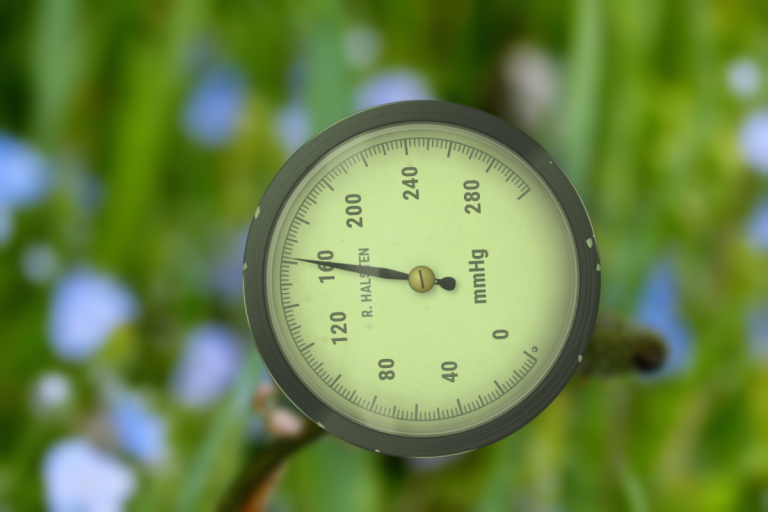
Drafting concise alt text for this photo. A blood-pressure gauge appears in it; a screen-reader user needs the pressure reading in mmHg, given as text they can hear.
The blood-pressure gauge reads 162 mmHg
